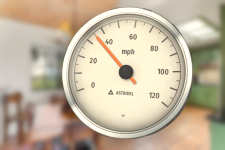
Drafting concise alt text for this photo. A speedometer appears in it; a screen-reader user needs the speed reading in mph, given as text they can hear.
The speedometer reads 35 mph
